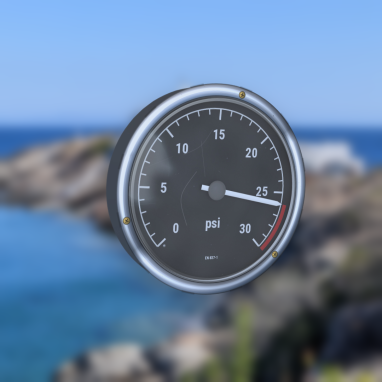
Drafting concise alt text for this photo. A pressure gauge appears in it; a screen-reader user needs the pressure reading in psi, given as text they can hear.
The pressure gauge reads 26 psi
